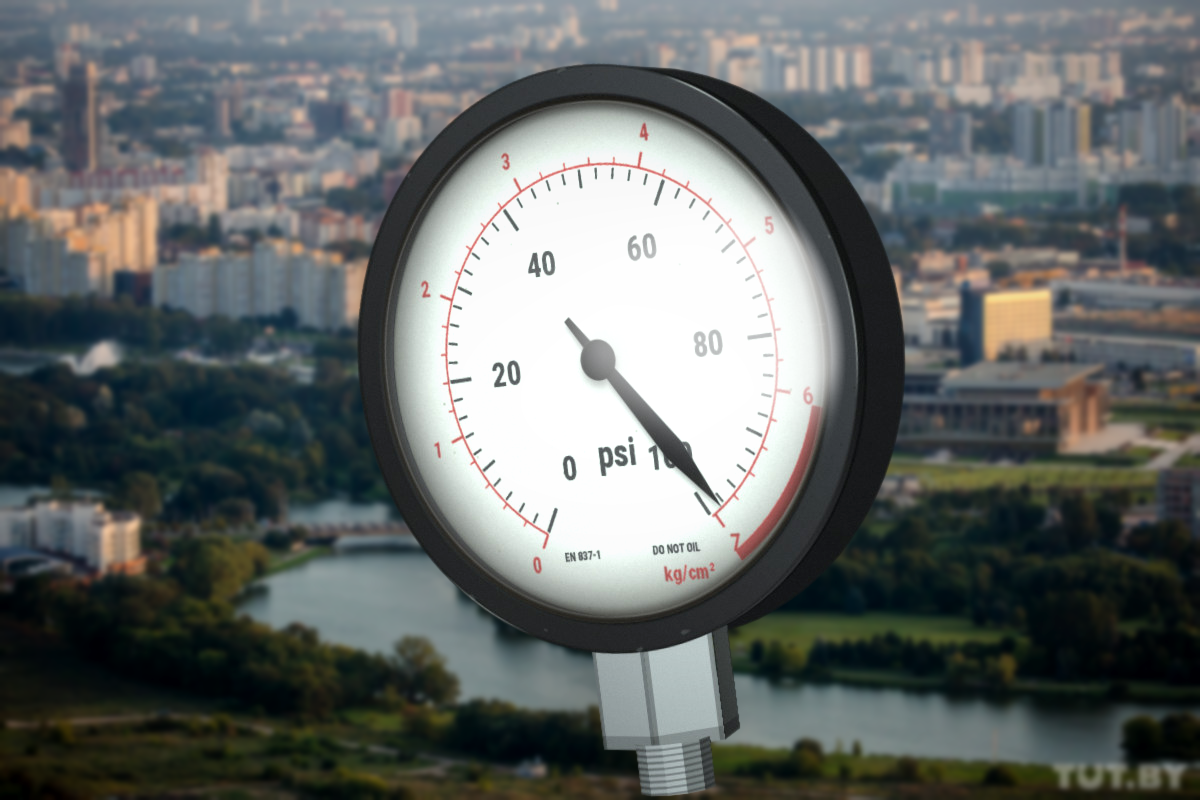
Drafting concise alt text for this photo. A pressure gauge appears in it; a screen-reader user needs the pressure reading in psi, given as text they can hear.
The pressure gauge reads 98 psi
